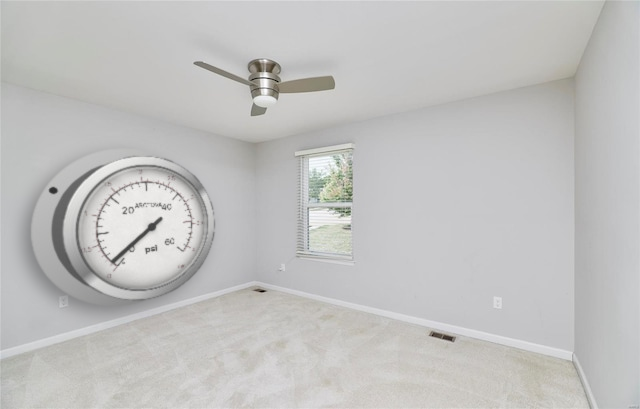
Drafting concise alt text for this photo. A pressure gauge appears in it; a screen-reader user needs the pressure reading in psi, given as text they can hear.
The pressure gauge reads 2 psi
